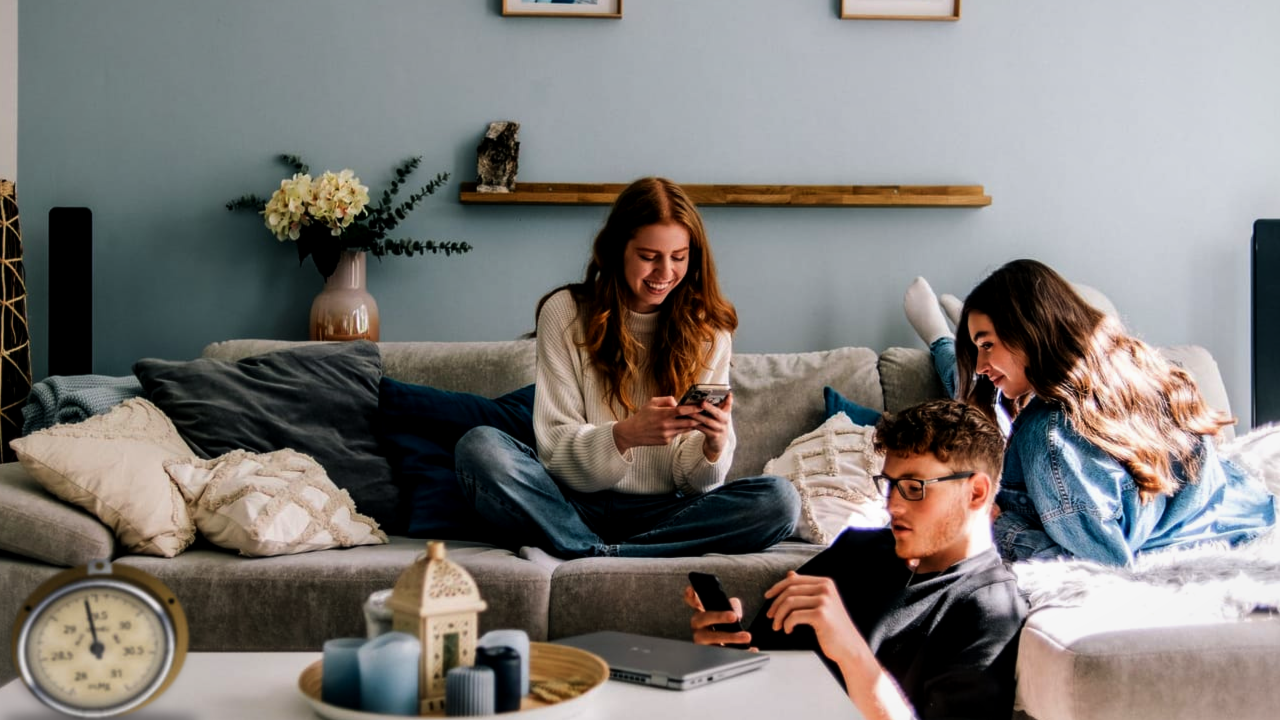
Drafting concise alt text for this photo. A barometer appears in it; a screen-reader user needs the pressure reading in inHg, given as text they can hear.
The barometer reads 29.4 inHg
